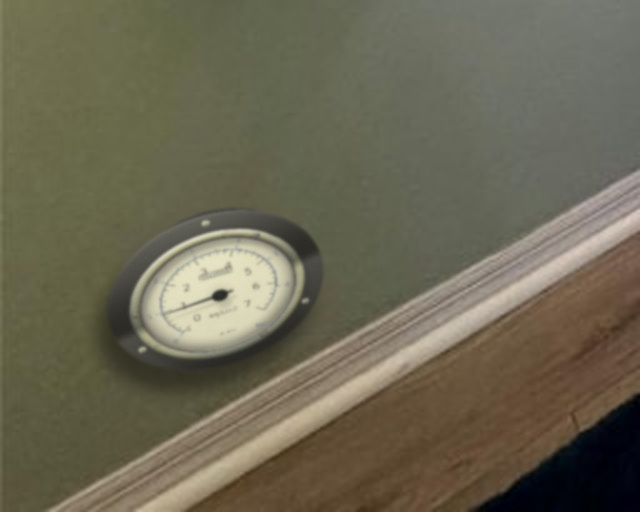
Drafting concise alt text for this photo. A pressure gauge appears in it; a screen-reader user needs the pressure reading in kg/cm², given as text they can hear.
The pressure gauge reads 1 kg/cm²
